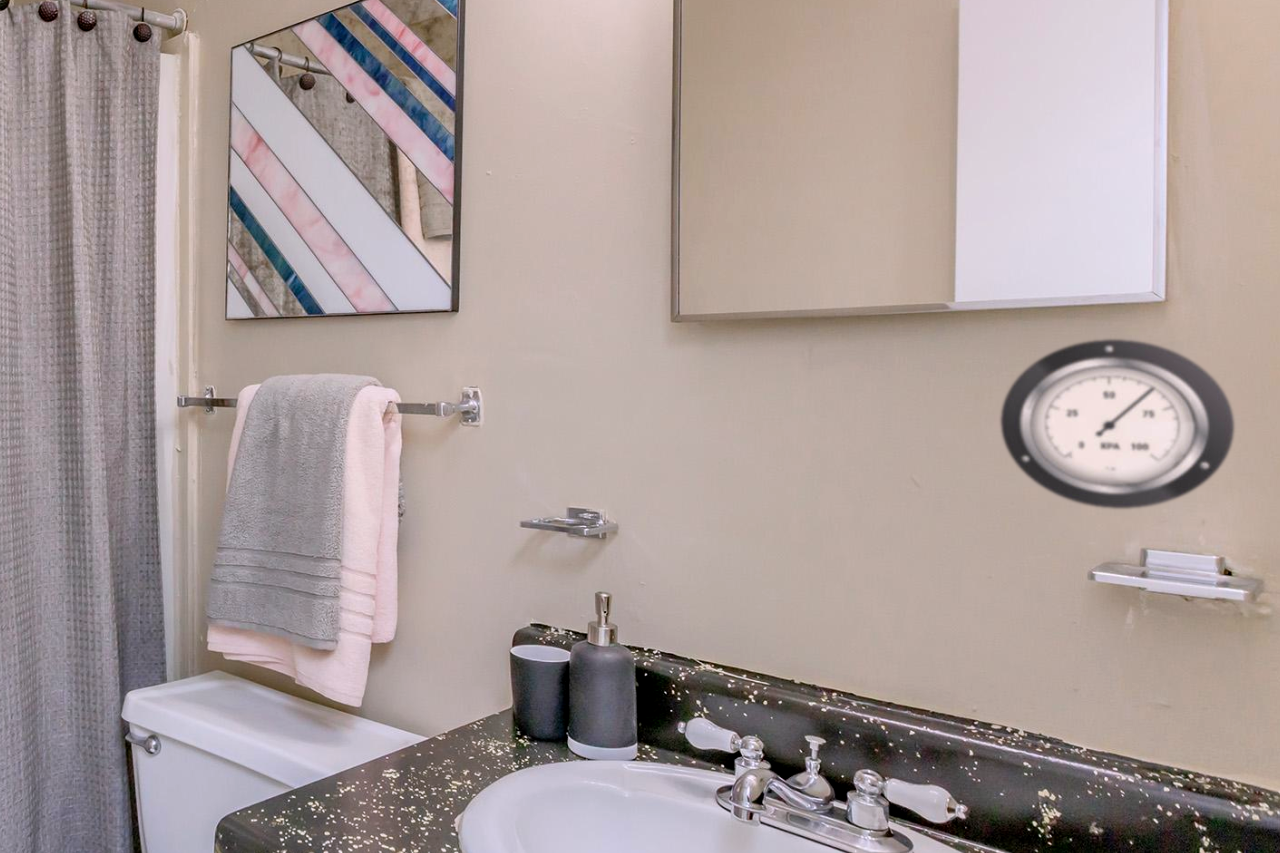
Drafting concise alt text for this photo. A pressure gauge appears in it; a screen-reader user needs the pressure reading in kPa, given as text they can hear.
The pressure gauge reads 65 kPa
